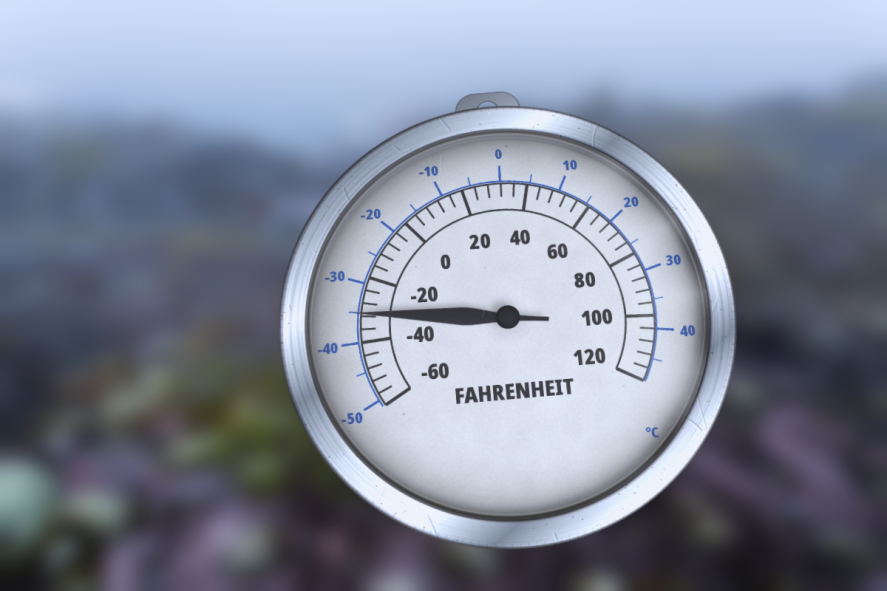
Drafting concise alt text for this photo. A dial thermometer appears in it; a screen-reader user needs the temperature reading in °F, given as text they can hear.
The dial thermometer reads -32 °F
